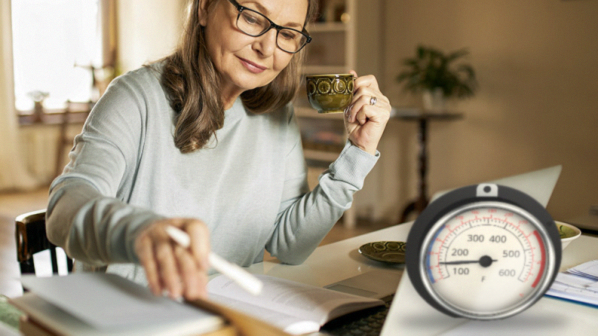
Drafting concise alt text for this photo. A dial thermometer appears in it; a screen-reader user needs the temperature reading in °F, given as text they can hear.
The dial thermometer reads 150 °F
